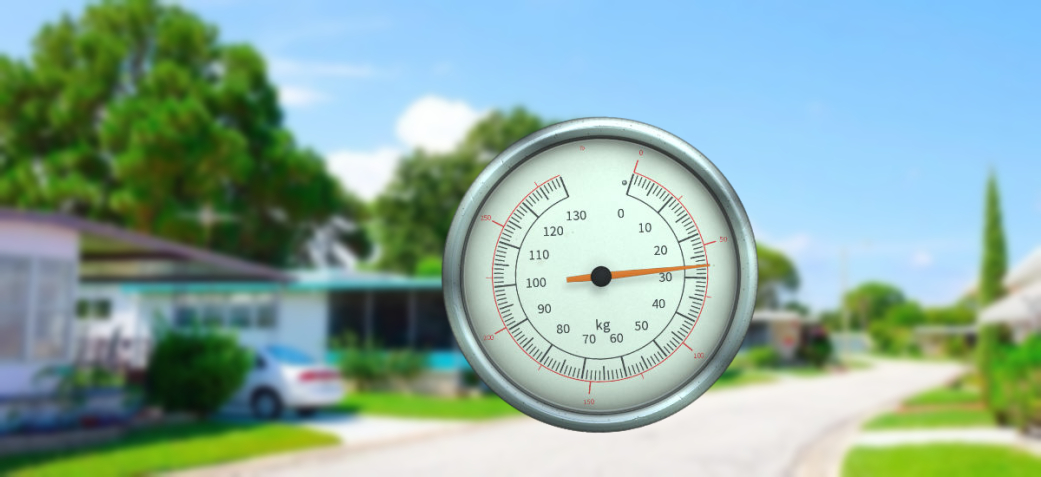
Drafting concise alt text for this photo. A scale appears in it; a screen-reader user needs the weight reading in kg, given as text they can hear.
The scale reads 27 kg
